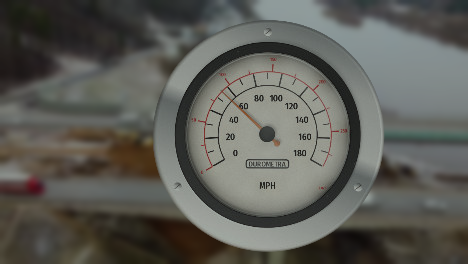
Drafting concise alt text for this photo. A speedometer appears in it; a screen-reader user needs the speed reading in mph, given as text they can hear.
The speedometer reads 55 mph
